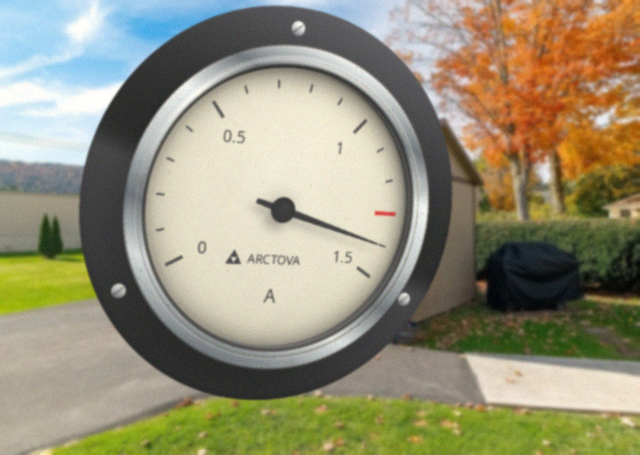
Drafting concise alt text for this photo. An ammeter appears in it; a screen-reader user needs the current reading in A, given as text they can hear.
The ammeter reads 1.4 A
